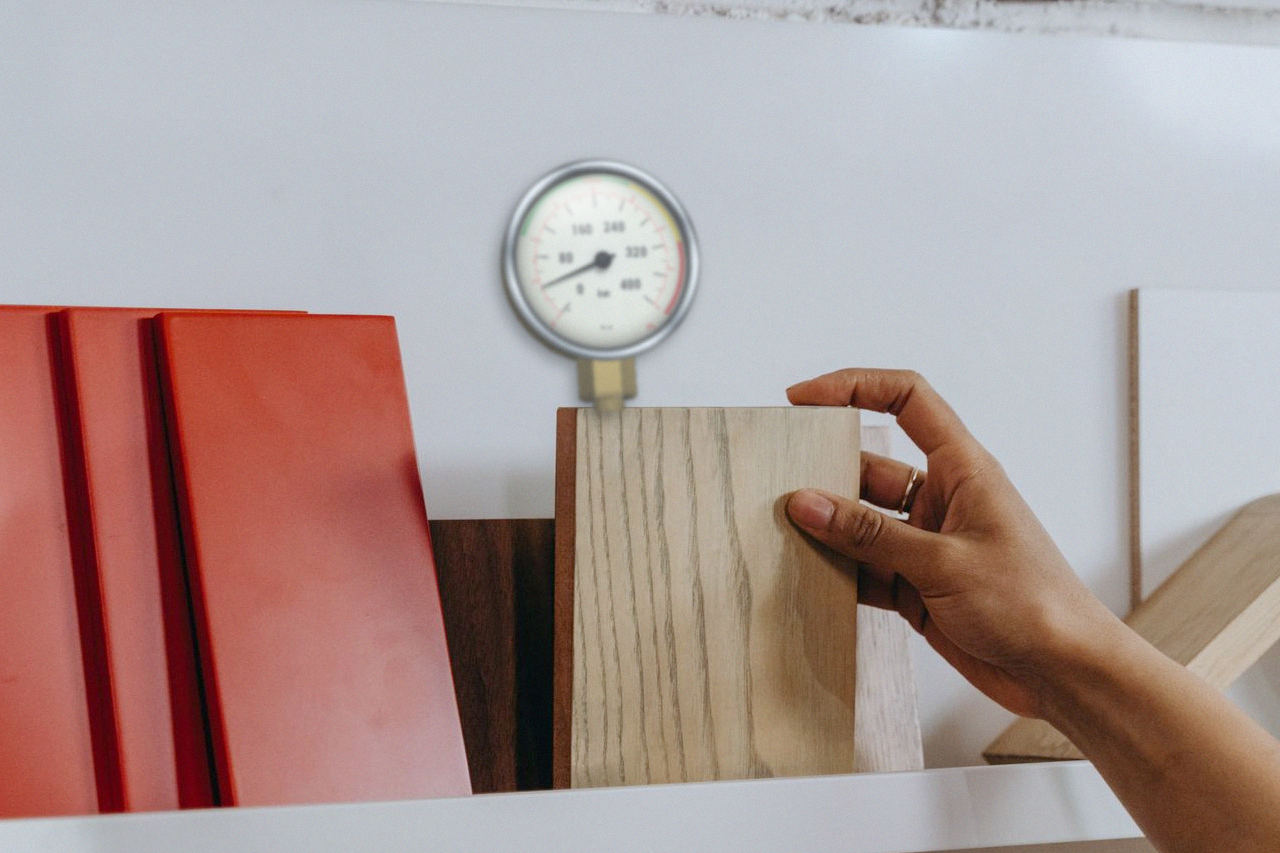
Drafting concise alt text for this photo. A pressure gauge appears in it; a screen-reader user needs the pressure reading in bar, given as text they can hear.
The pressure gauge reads 40 bar
